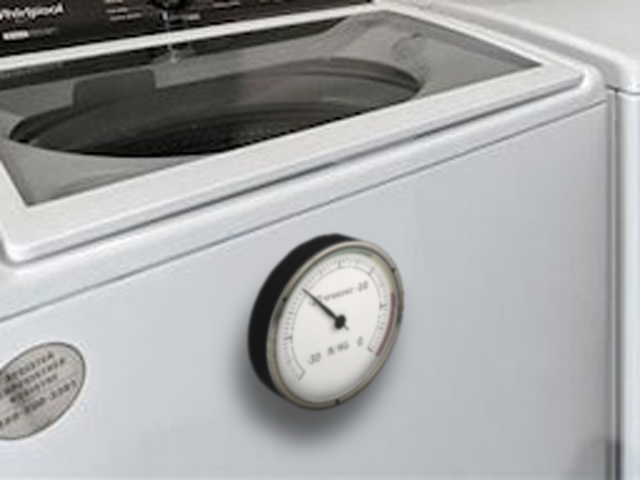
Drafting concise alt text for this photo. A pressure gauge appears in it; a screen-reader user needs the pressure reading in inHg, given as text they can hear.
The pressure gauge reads -20 inHg
